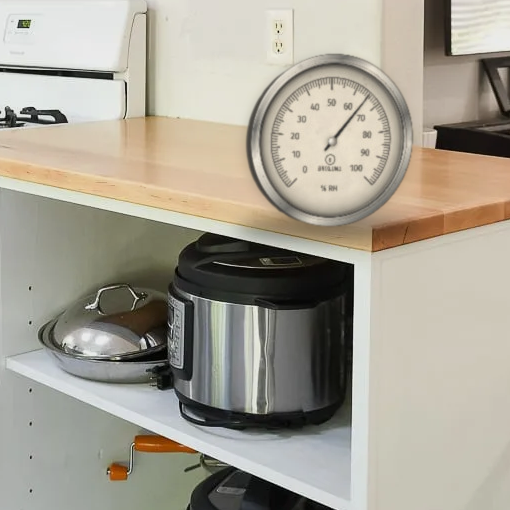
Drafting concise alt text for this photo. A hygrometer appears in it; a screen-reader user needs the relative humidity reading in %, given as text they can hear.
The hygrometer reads 65 %
